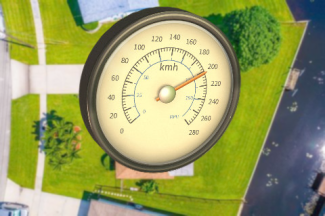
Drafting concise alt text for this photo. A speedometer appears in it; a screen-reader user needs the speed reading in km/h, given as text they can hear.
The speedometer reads 200 km/h
